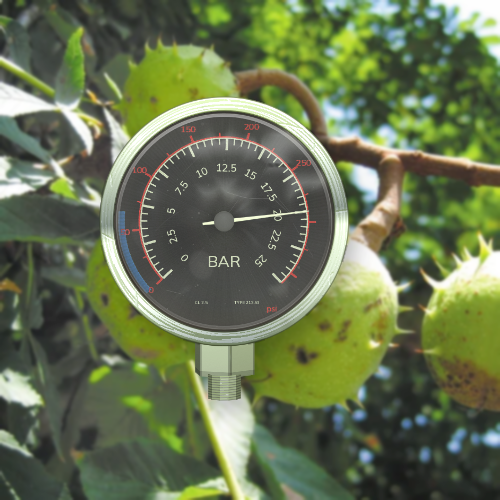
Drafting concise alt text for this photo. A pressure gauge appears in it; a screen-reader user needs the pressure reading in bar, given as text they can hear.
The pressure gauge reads 20 bar
